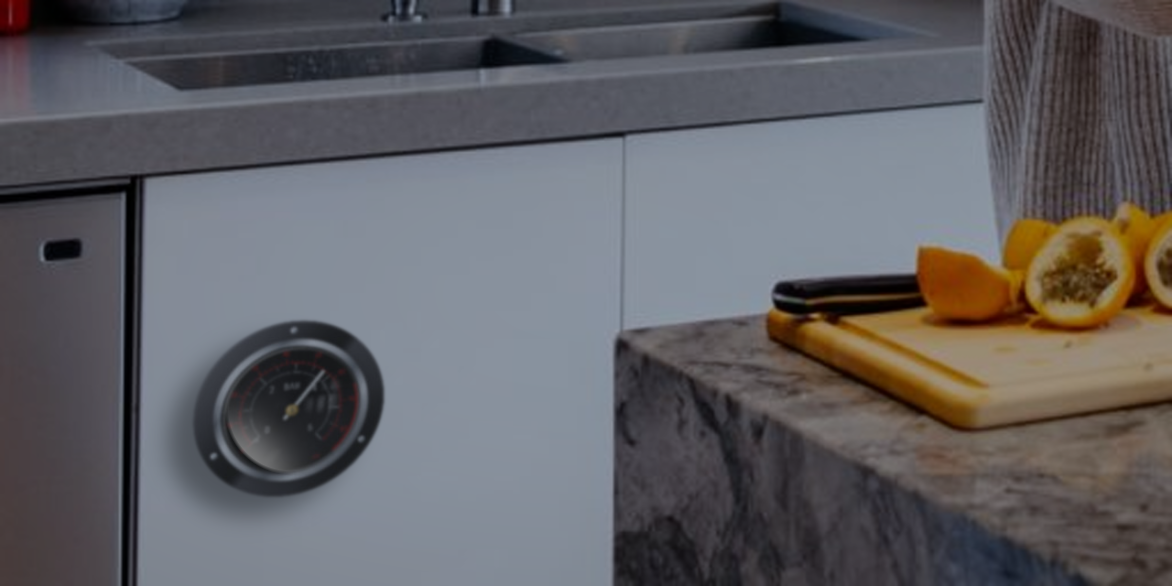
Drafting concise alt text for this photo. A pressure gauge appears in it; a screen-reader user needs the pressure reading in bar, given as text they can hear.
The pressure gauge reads 3.75 bar
